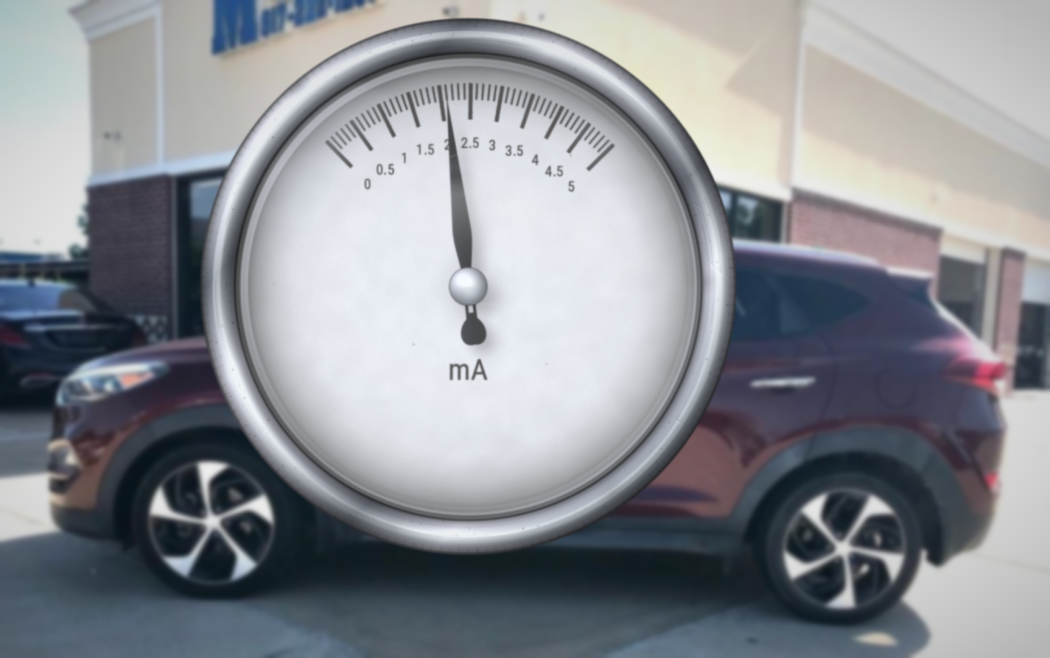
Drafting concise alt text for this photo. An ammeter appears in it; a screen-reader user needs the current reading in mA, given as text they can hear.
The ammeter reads 2.1 mA
